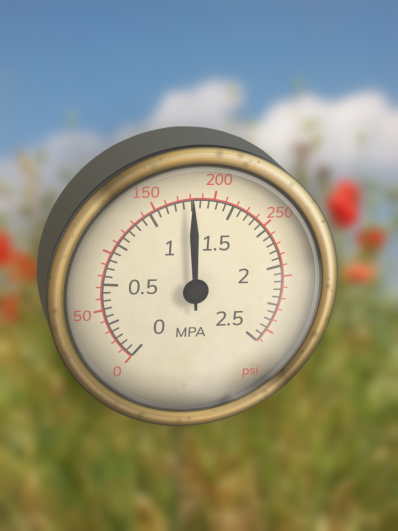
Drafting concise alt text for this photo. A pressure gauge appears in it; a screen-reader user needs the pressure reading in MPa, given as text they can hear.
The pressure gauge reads 1.25 MPa
